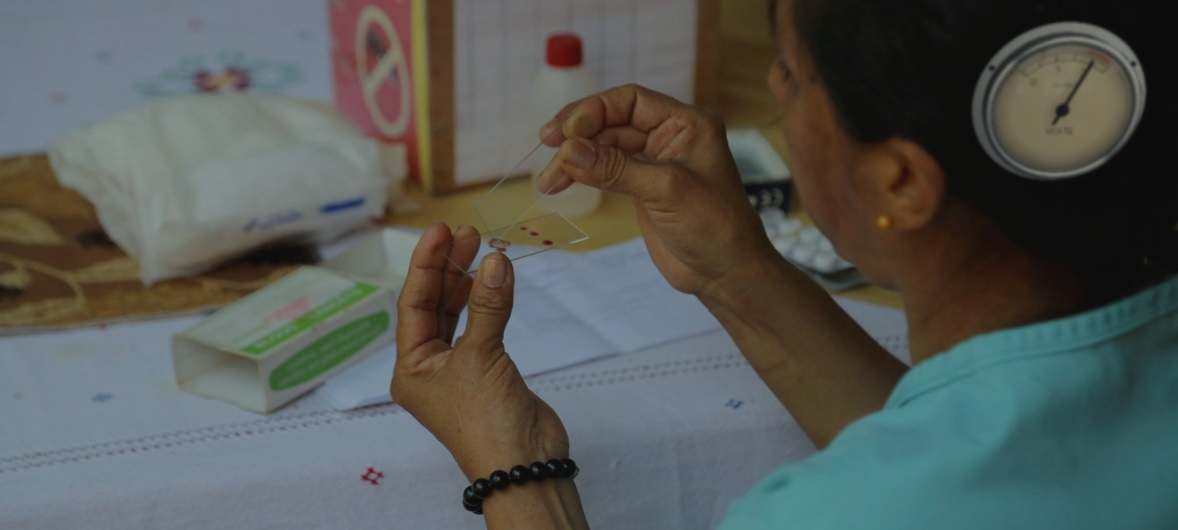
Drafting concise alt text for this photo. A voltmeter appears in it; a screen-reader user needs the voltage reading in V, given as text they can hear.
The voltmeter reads 2 V
